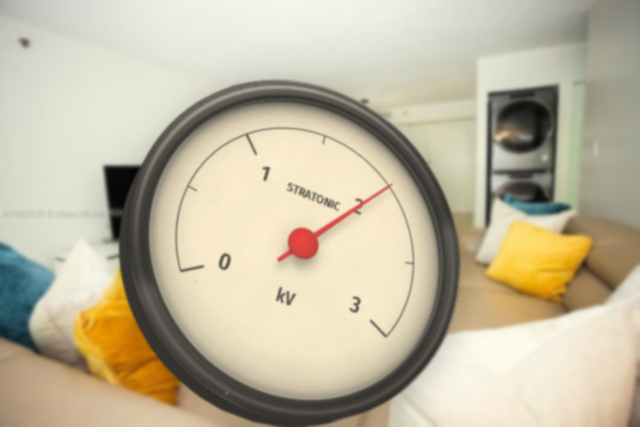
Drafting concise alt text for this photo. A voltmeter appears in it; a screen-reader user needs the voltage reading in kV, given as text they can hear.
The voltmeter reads 2 kV
